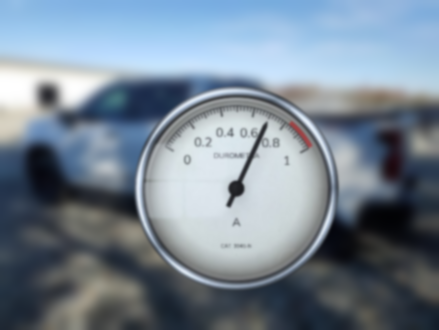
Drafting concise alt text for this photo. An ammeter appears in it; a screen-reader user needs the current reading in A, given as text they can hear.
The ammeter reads 0.7 A
